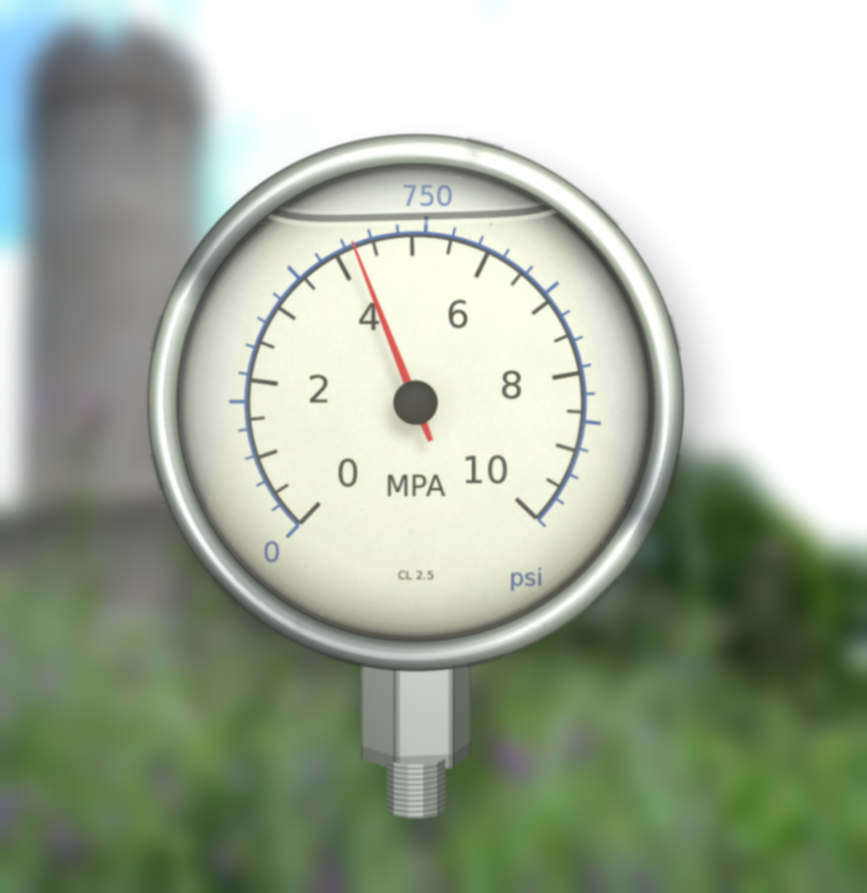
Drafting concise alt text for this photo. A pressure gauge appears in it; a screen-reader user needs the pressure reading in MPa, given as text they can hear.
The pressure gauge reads 4.25 MPa
